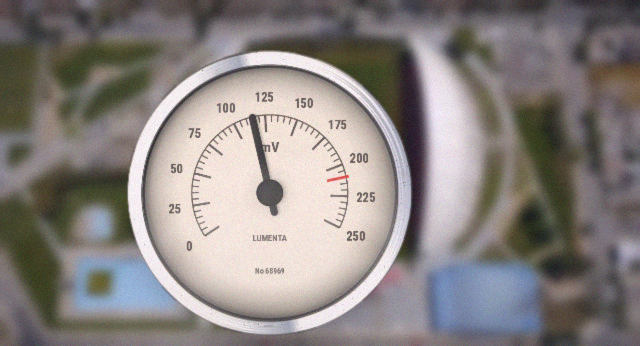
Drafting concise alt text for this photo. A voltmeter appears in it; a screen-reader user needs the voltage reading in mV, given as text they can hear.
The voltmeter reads 115 mV
